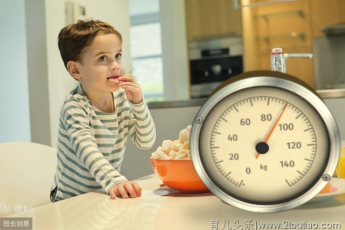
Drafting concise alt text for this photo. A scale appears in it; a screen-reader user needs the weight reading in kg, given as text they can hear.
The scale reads 90 kg
